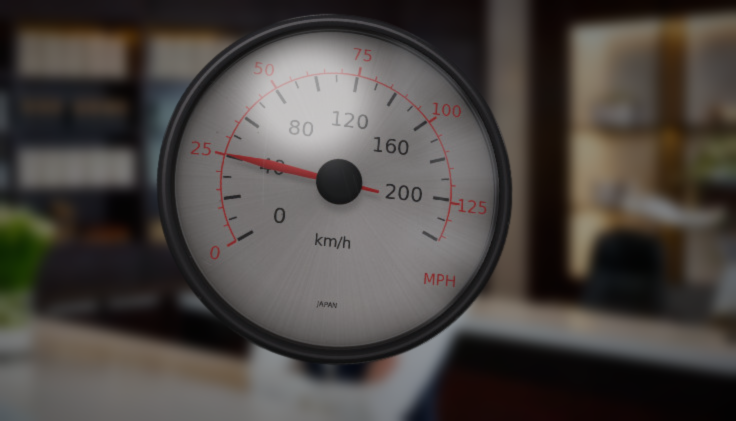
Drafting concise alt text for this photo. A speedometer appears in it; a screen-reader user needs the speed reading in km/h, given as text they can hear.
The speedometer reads 40 km/h
